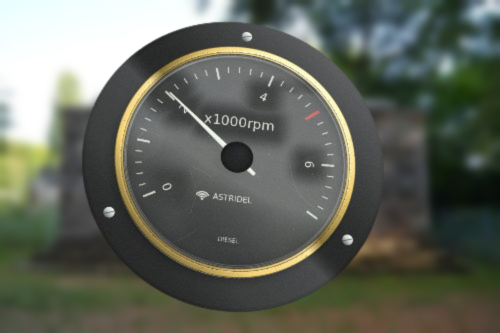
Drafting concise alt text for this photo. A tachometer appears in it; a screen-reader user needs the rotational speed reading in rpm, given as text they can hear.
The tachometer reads 2000 rpm
